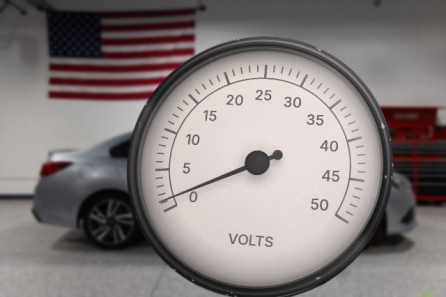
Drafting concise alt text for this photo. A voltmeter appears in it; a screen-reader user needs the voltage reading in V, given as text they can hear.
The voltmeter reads 1 V
